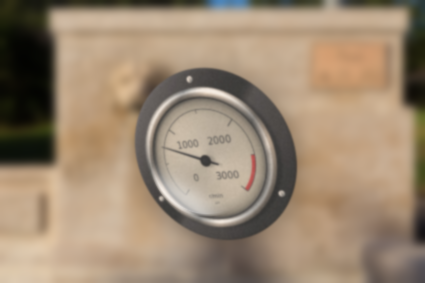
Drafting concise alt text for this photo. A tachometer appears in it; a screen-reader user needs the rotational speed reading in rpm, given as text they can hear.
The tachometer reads 750 rpm
